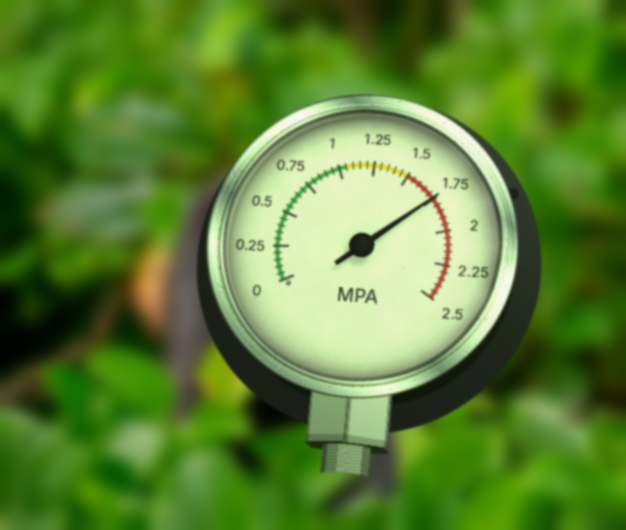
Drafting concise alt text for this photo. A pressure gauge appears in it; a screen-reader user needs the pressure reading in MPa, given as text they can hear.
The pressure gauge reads 1.75 MPa
